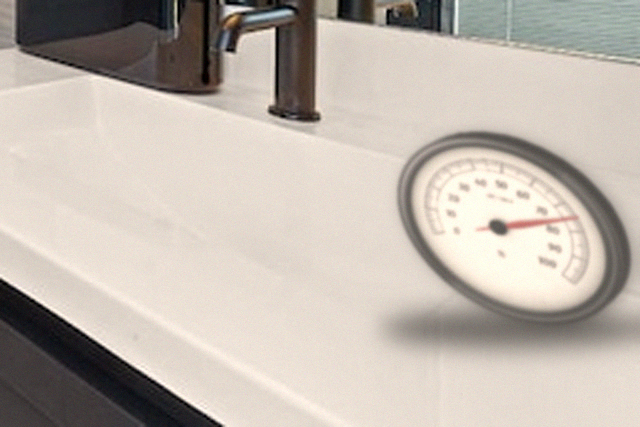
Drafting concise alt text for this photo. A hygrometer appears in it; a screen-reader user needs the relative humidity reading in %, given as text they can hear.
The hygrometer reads 75 %
